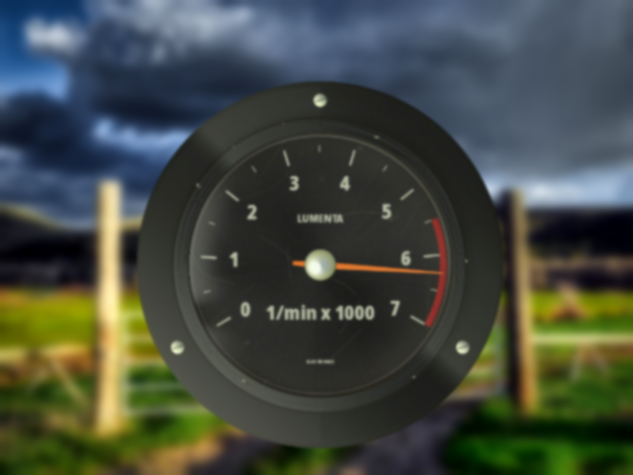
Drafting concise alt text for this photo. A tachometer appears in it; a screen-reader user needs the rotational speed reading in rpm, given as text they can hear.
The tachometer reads 6250 rpm
